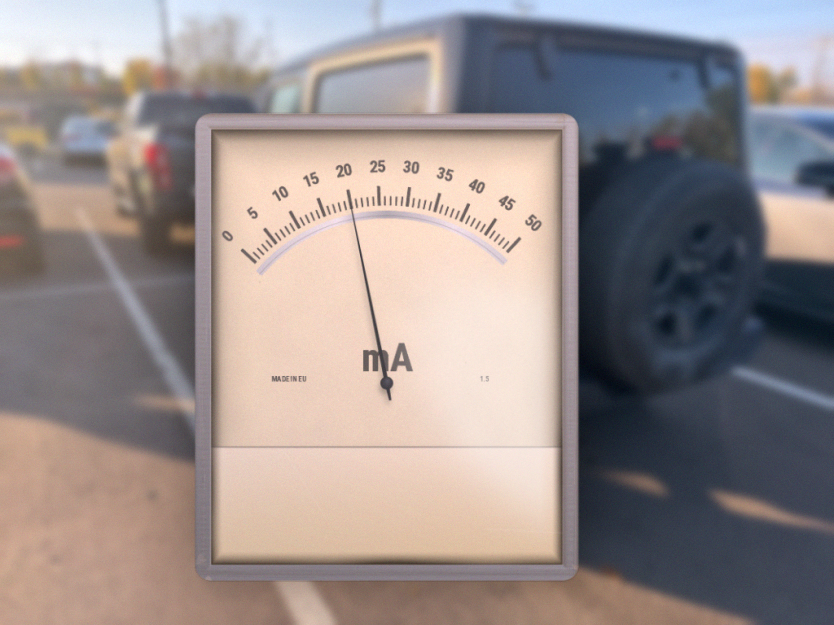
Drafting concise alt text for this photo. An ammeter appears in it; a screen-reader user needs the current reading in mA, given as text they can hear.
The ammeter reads 20 mA
